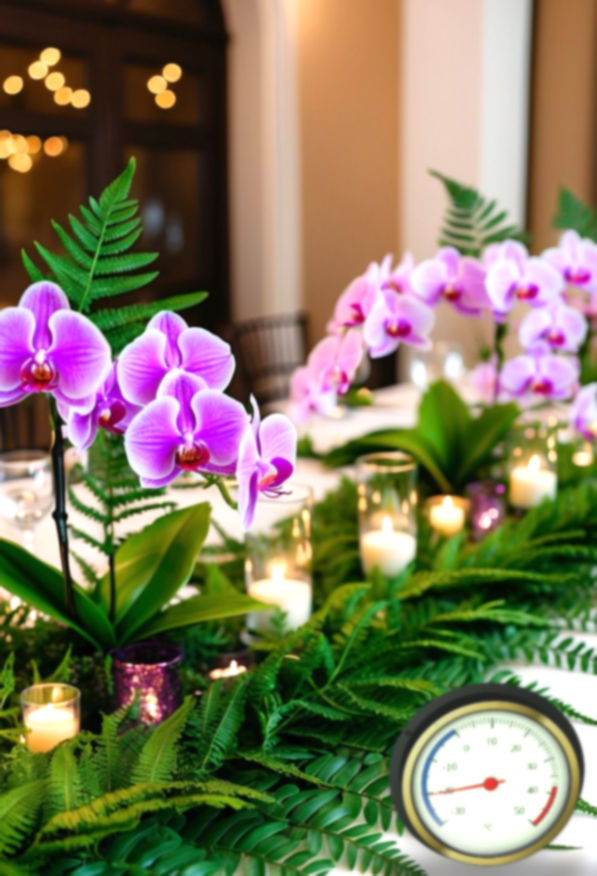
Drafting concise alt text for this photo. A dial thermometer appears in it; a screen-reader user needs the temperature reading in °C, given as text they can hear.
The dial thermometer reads -20 °C
